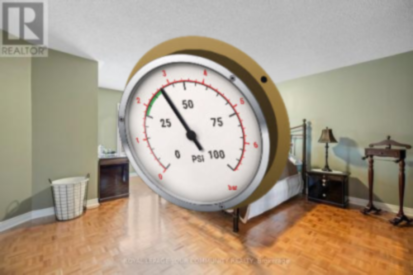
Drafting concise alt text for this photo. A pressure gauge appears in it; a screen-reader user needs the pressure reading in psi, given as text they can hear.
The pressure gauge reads 40 psi
